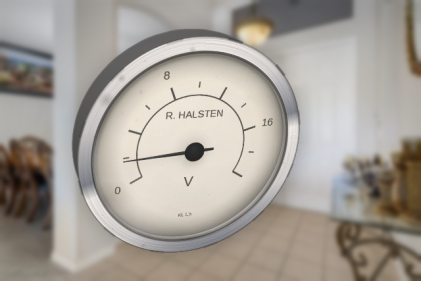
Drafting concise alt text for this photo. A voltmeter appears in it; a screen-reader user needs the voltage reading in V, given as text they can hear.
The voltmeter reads 2 V
